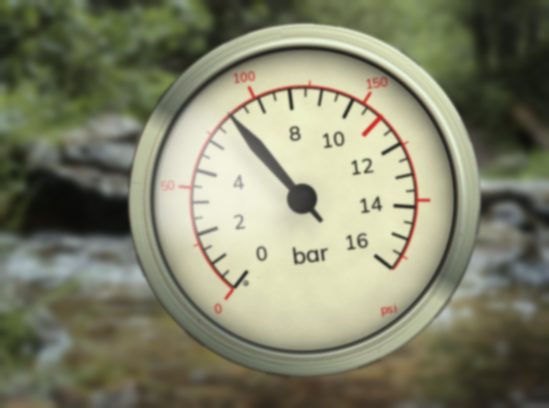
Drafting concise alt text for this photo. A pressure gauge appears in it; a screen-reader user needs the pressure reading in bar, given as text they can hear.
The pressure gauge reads 6 bar
